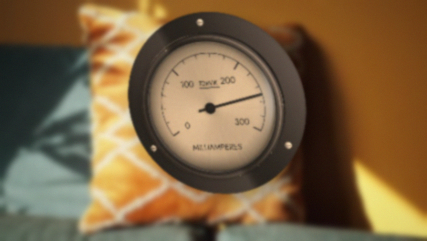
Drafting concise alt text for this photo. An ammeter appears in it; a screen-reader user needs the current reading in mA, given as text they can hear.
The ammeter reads 250 mA
